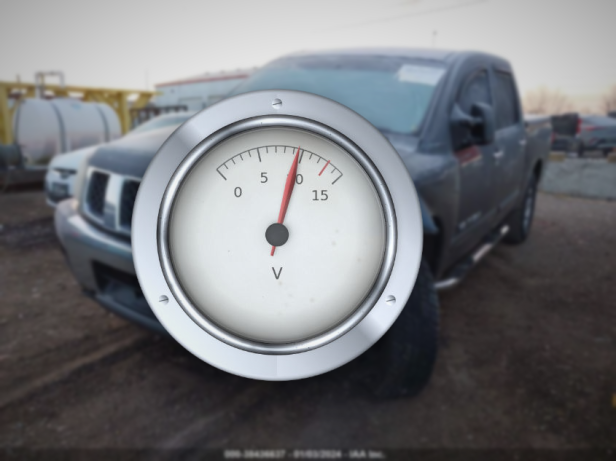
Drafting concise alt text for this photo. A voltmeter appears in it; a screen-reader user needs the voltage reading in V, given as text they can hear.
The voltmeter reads 9.5 V
